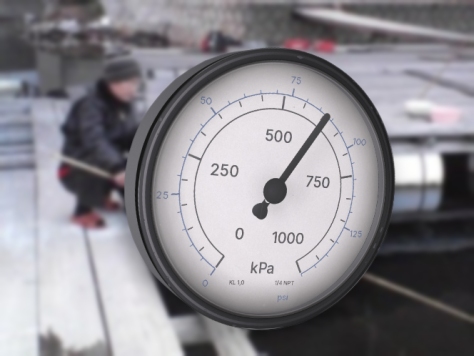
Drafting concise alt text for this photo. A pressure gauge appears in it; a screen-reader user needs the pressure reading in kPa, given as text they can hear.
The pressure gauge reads 600 kPa
